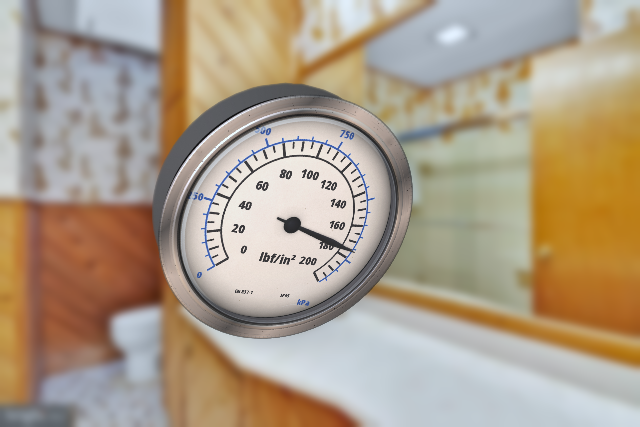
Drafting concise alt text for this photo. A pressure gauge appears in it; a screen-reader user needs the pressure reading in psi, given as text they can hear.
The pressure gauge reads 175 psi
